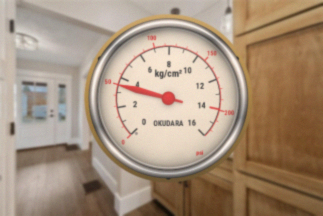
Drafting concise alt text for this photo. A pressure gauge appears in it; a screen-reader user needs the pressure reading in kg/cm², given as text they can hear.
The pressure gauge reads 3.5 kg/cm²
